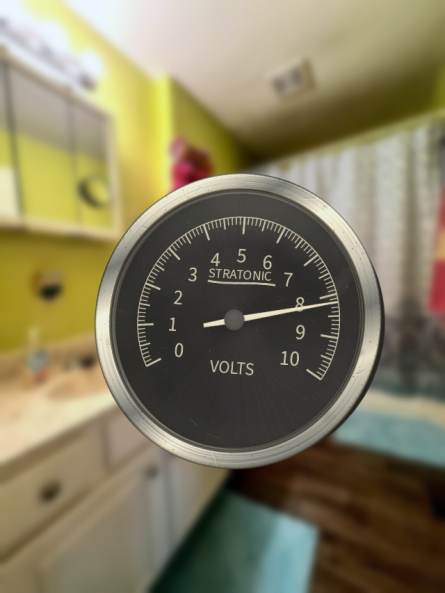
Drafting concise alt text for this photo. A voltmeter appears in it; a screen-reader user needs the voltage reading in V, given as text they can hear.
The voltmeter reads 8.2 V
